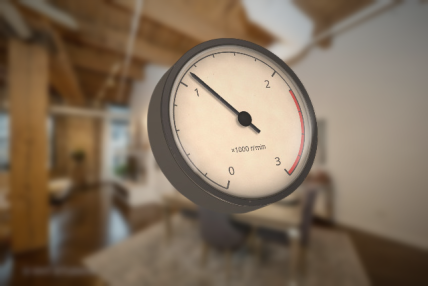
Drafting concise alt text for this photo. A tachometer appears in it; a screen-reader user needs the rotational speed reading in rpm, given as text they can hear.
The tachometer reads 1100 rpm
